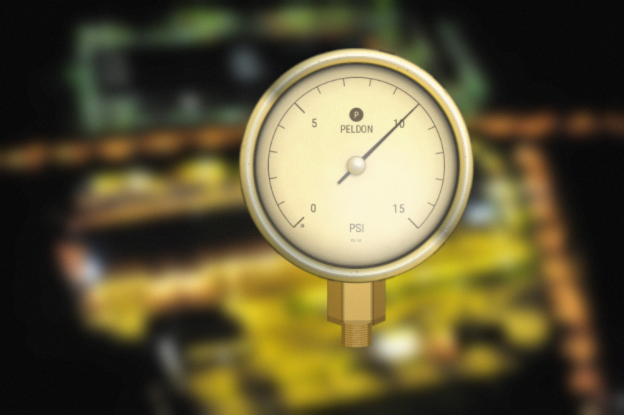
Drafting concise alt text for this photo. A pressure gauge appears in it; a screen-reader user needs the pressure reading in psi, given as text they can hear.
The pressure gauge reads 10 psi
